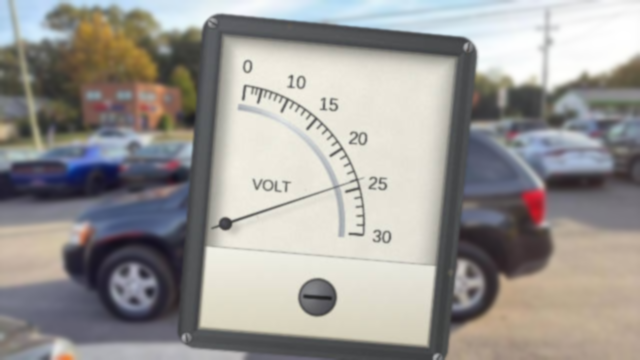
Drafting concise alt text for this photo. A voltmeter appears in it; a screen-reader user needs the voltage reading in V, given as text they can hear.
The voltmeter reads 24 V
